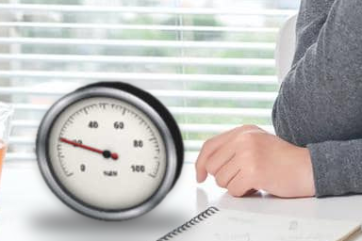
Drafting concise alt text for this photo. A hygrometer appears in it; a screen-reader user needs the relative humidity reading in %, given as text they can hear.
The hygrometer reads 20 %
